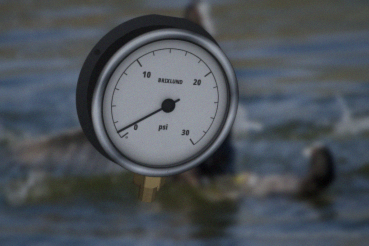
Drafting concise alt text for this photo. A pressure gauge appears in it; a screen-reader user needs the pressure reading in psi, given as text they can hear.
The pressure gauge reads 1 psi
